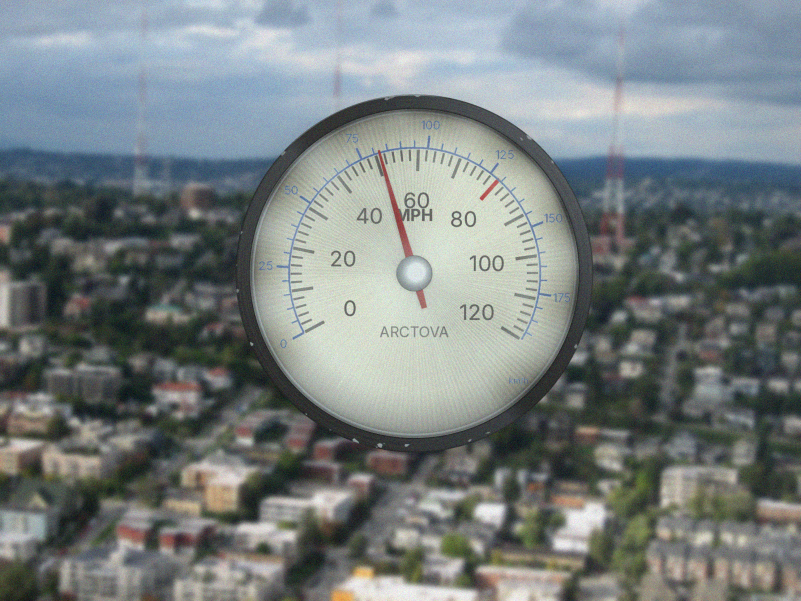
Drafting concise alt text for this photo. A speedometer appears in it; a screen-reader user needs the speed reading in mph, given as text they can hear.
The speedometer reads 51 mph
